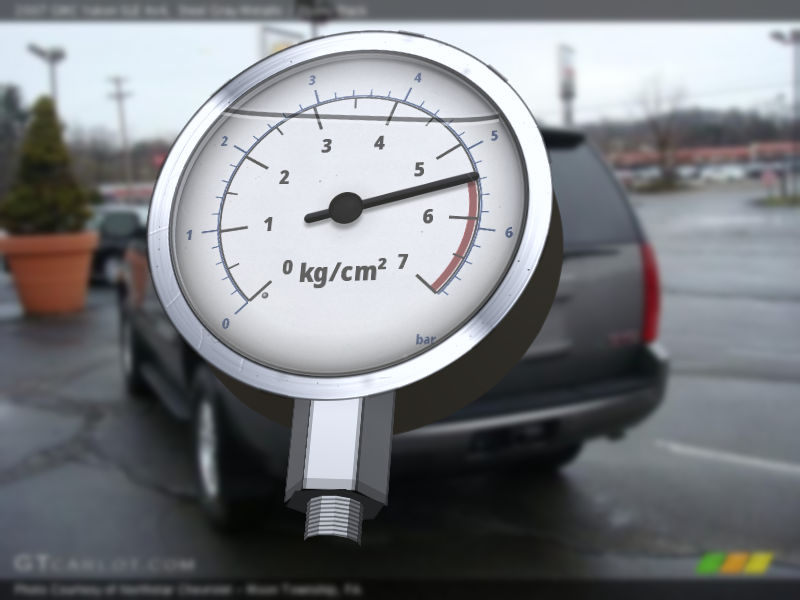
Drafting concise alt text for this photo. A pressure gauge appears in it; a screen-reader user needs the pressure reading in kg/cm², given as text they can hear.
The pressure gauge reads 5.5 kg/cm²
